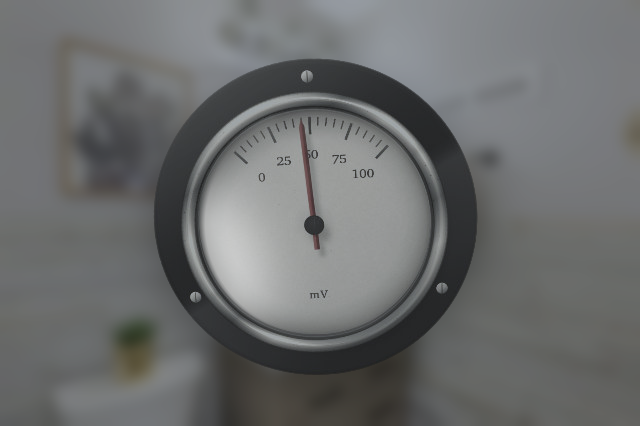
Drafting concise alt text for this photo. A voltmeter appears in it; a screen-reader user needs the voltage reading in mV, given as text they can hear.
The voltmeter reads 45 mV
